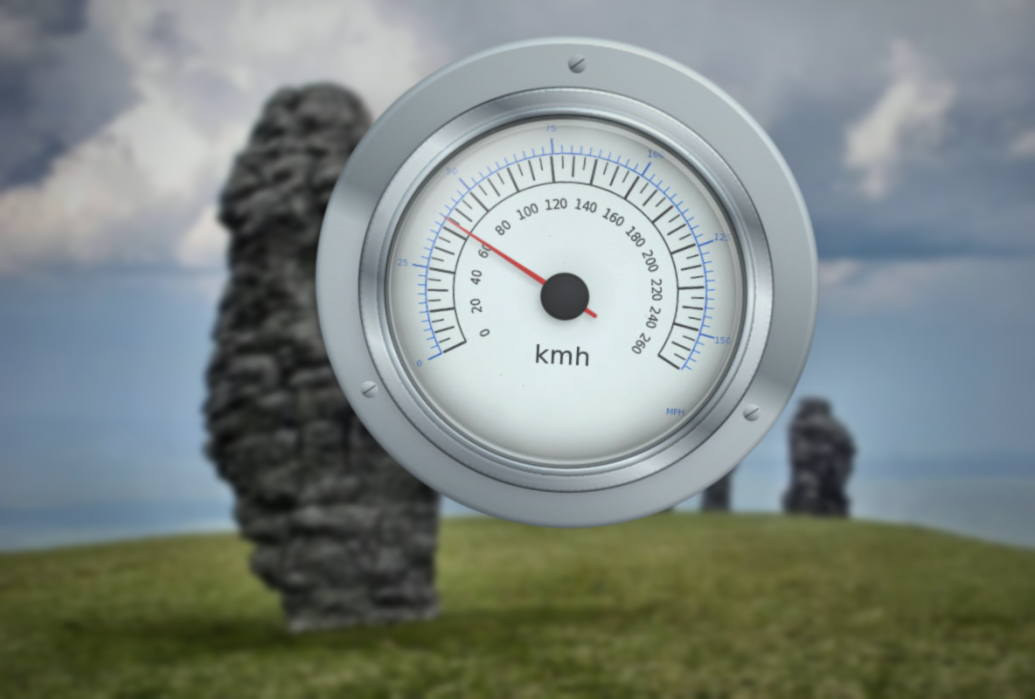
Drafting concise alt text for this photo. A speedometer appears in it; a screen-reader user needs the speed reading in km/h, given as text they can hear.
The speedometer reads 65 km/h
